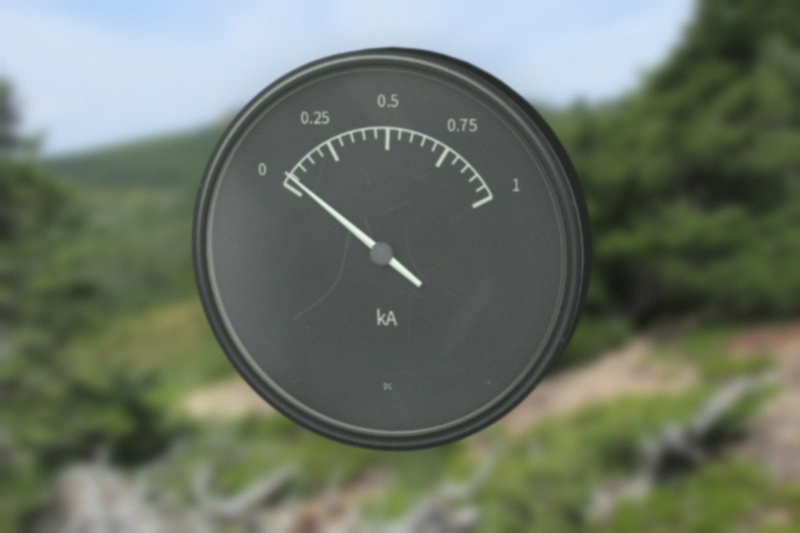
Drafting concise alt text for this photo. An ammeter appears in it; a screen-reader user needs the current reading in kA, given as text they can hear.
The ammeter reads 0.05 kA
